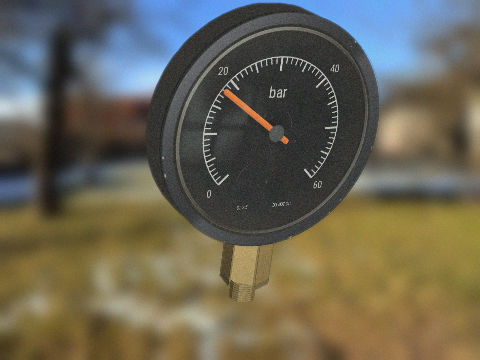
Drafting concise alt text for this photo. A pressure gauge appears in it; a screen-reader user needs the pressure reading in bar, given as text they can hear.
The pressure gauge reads 18 bar
